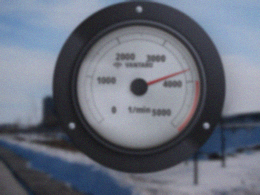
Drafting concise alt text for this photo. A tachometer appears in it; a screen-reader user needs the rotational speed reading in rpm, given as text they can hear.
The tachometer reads 3750 rpm
